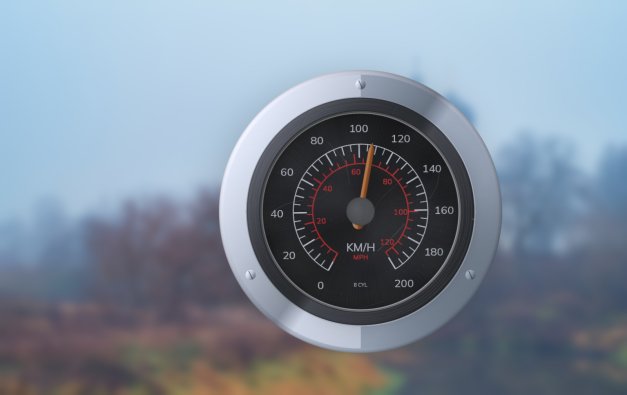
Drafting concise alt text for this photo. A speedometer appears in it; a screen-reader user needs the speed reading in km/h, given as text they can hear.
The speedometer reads 107.5 km/h
